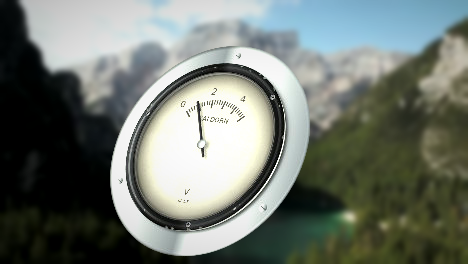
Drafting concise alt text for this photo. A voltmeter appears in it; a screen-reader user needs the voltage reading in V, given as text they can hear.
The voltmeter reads 1 V
